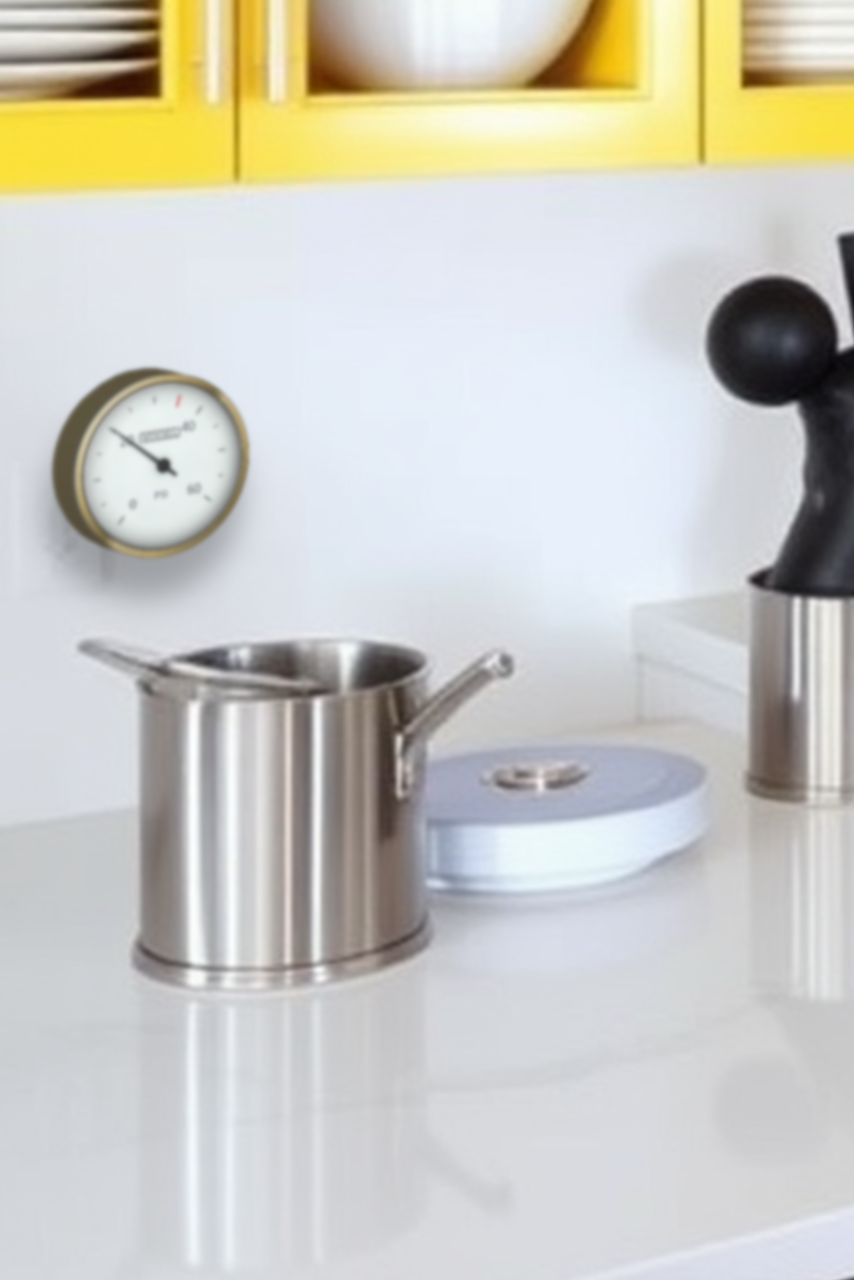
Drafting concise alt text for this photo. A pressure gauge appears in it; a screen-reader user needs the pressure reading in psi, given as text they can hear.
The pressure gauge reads 20 psi
